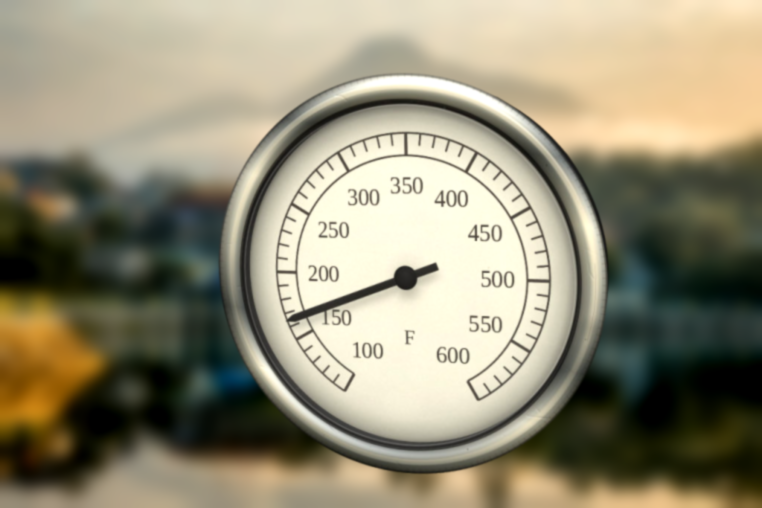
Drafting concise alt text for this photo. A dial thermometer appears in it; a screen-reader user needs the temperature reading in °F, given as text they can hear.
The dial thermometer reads 165 °F
